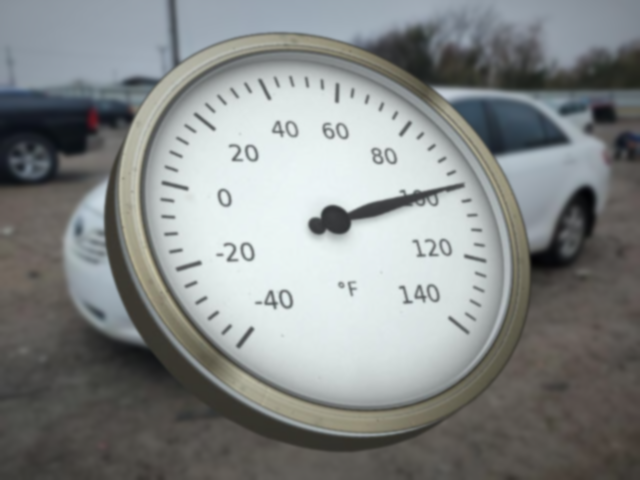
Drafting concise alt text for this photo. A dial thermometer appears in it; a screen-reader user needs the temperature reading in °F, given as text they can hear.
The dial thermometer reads 100 °F
